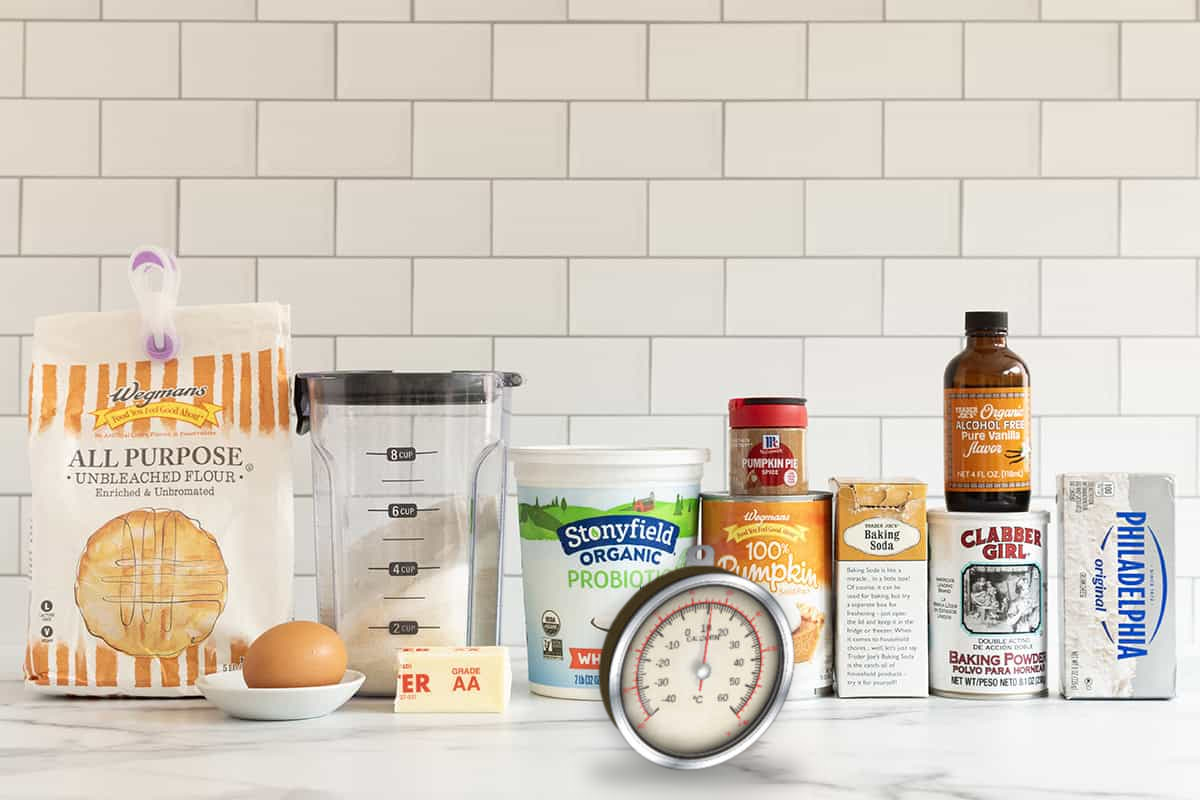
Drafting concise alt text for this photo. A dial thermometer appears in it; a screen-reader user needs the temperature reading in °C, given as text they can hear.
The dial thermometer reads 10 °C
